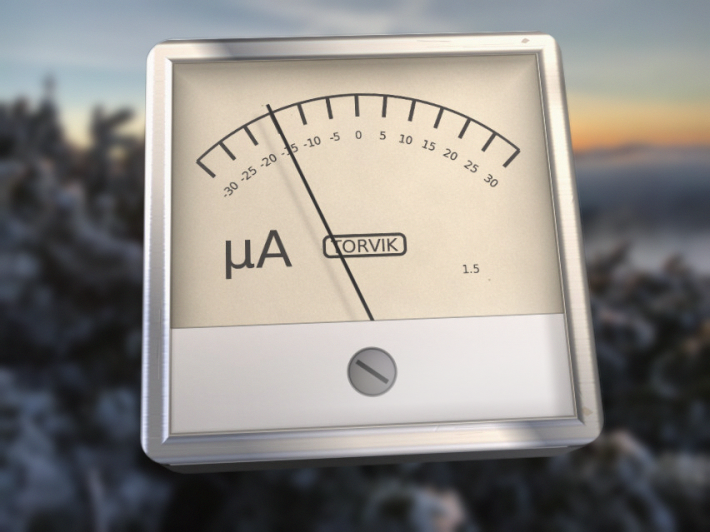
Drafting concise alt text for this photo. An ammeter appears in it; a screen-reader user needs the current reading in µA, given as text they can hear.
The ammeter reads -15 µA
